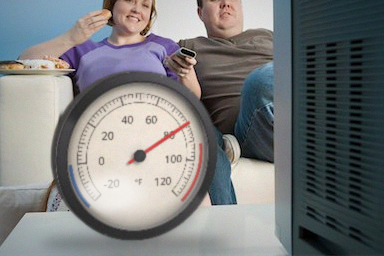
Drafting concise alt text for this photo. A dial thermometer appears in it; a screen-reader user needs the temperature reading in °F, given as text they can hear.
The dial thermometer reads 80 °F
